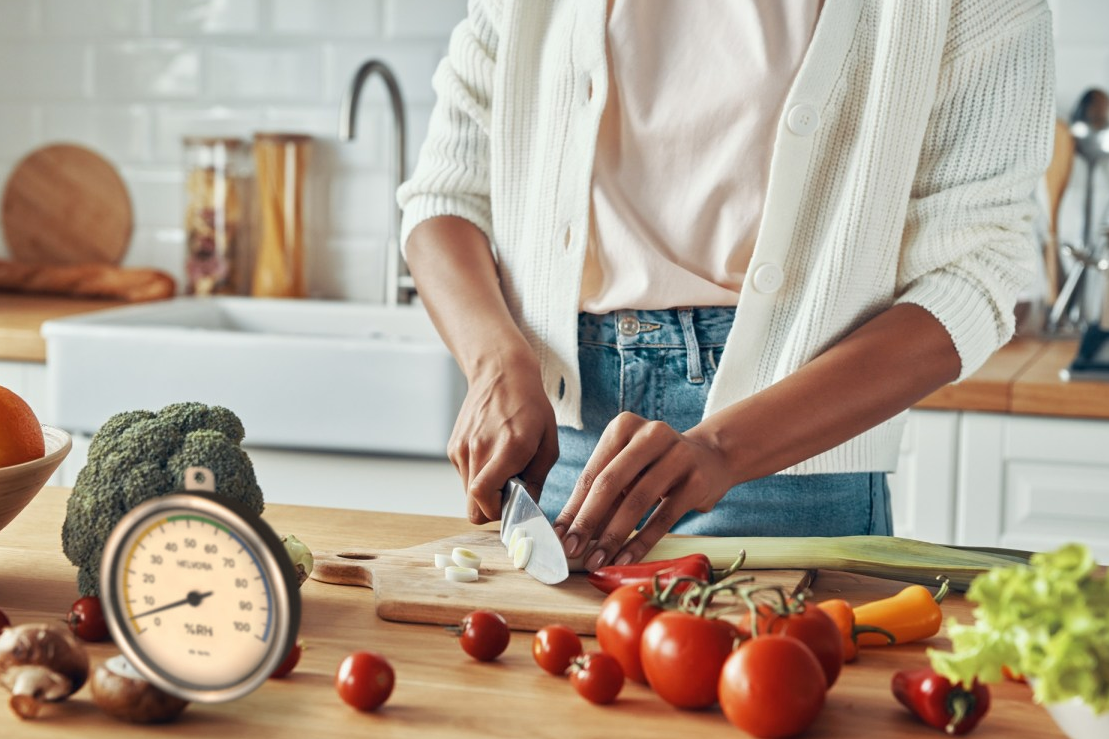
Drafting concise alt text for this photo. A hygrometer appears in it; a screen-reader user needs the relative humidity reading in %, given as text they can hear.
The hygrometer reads 5 %
